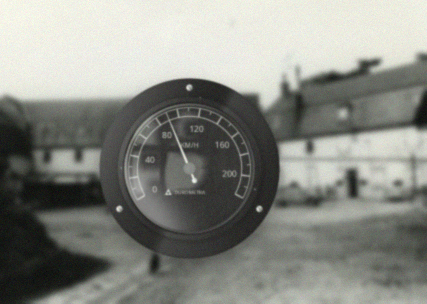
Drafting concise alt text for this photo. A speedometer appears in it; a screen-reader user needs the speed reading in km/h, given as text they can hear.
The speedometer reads 90 km/h
